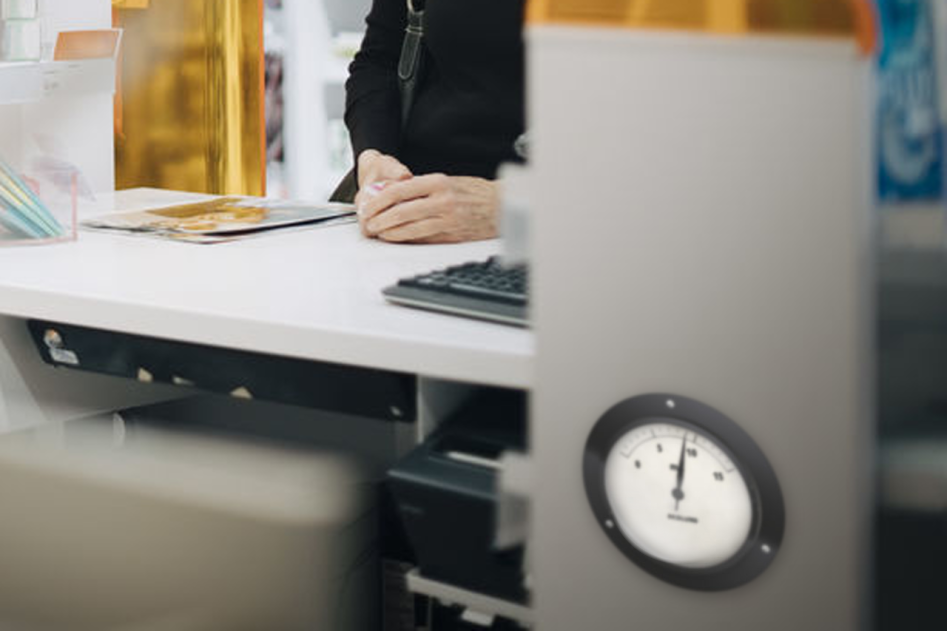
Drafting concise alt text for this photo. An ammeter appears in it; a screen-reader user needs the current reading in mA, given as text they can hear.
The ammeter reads 9 mA
